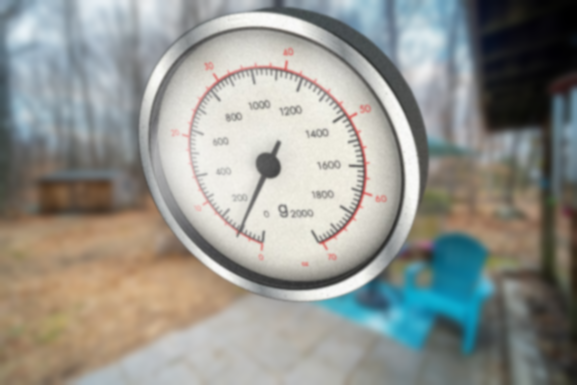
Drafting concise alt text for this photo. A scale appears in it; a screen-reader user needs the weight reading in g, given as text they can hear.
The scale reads 100 g
